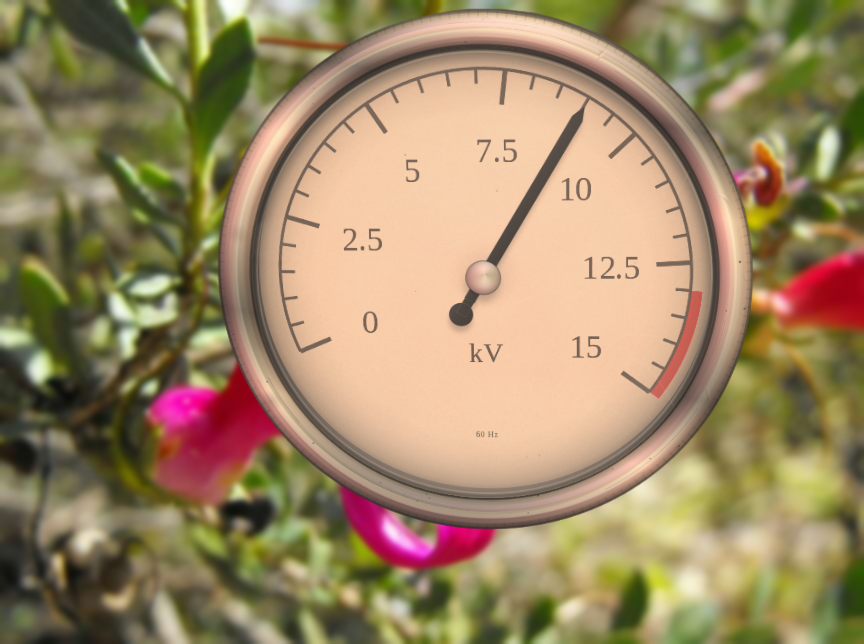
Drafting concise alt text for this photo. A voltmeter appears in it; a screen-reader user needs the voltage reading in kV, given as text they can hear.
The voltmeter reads 9 kV
